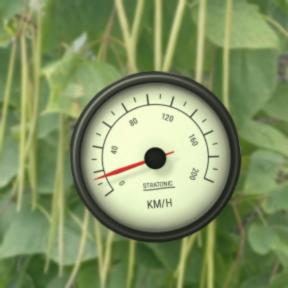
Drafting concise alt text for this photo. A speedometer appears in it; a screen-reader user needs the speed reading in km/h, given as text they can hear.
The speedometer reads 15 km/h
